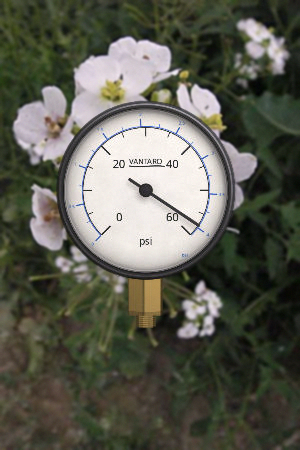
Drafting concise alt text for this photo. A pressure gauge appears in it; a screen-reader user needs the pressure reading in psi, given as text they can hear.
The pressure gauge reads 57.5 psi
